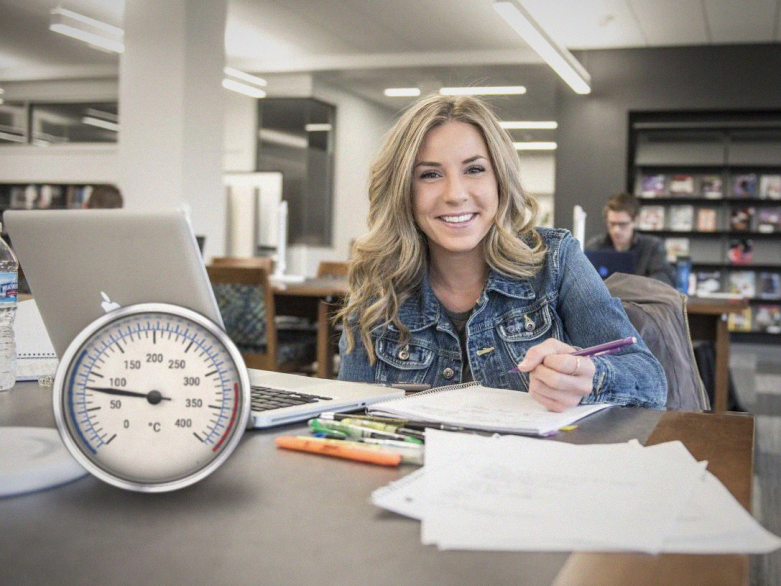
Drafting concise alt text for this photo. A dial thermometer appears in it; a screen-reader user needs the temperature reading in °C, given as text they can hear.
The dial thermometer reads 80 °C
